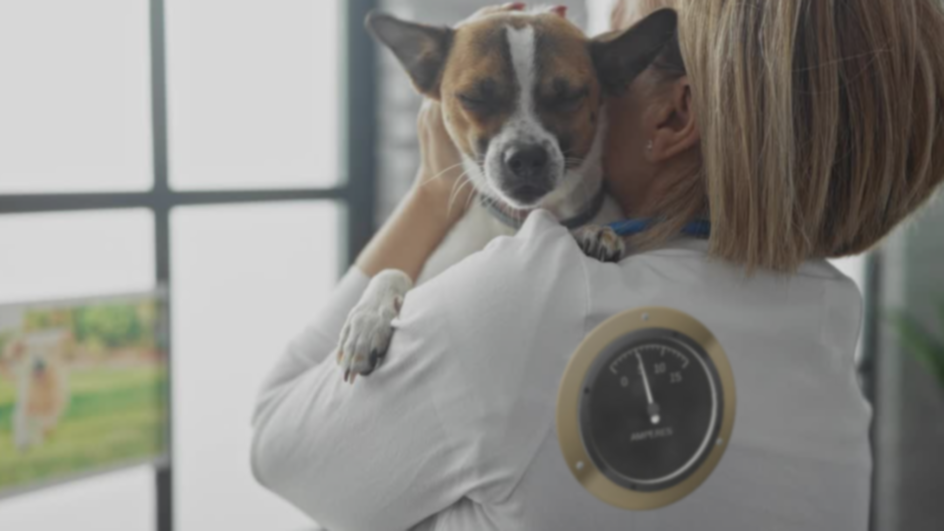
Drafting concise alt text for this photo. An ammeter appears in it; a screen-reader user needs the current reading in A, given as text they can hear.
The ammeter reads 5 A
